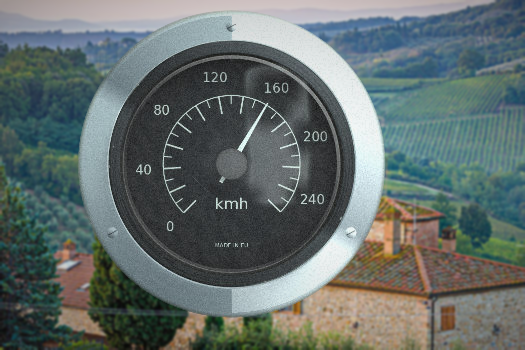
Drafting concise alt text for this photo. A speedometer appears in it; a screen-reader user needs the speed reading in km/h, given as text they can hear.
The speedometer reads 160 km/h
